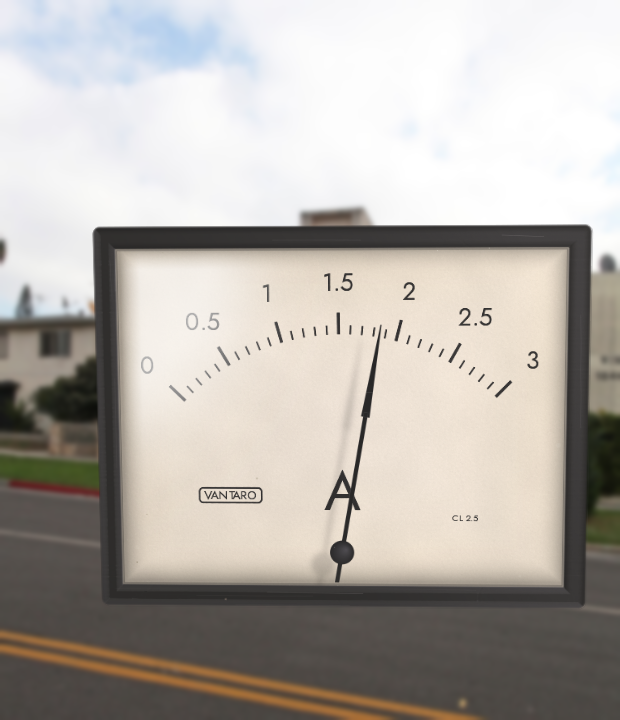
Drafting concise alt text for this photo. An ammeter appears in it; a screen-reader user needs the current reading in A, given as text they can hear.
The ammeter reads 1.85 A
